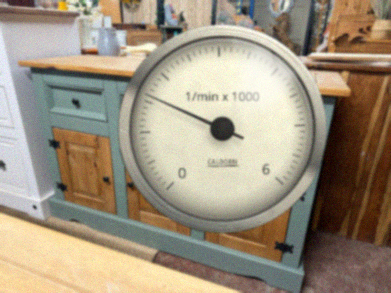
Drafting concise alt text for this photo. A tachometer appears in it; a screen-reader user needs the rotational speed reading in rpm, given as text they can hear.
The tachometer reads 1600 rpm
